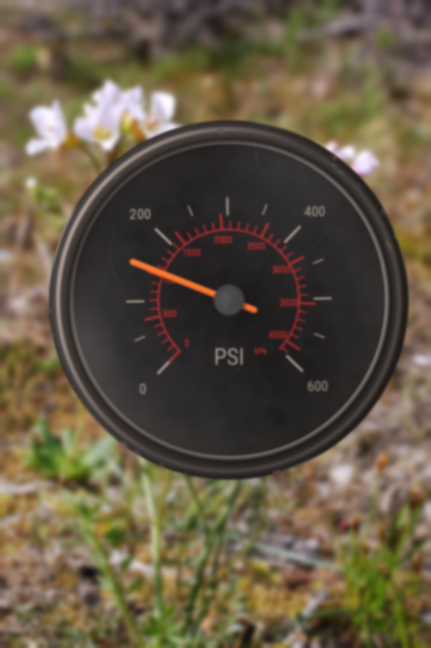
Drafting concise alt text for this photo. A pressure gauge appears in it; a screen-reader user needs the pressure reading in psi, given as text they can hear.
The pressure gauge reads 150 psi
